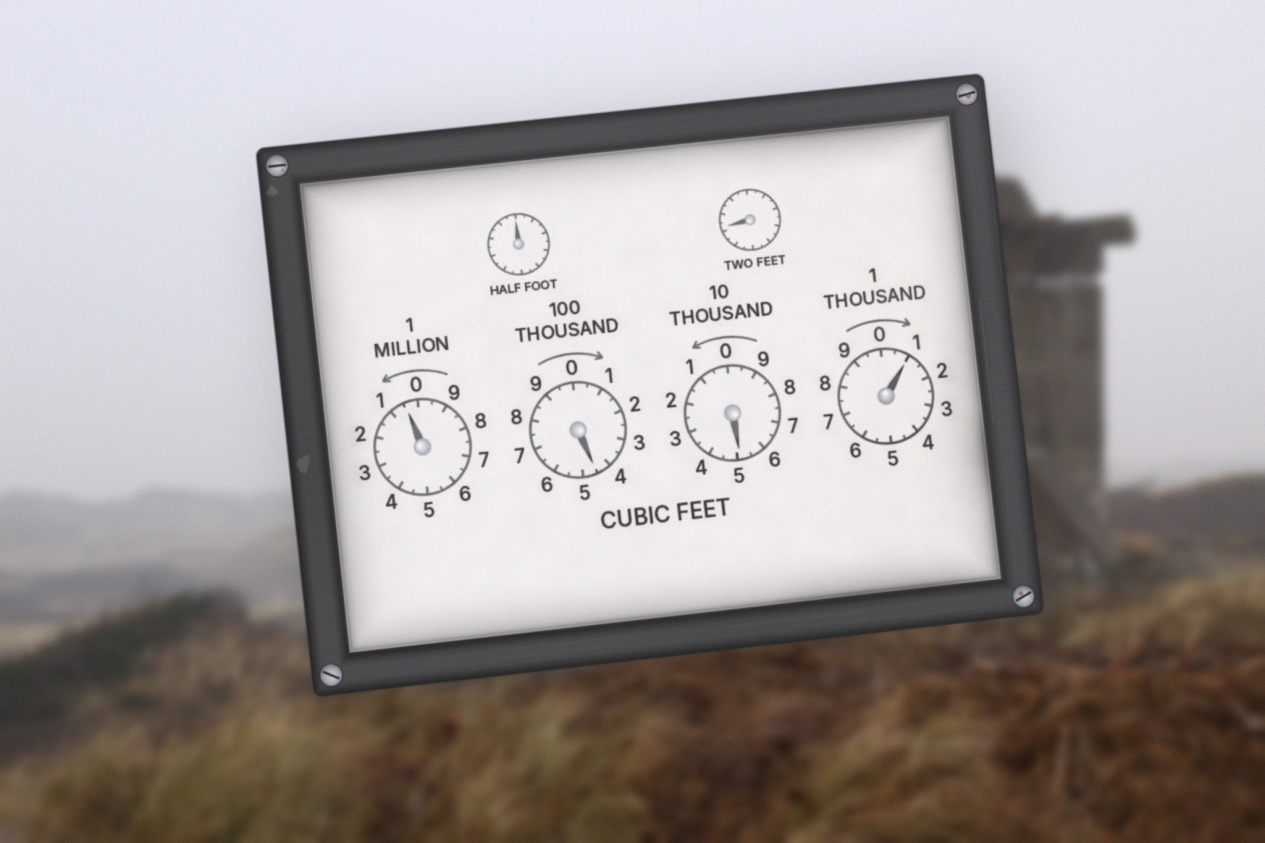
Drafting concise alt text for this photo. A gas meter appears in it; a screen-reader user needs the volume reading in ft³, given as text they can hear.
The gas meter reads 45100 ft³
